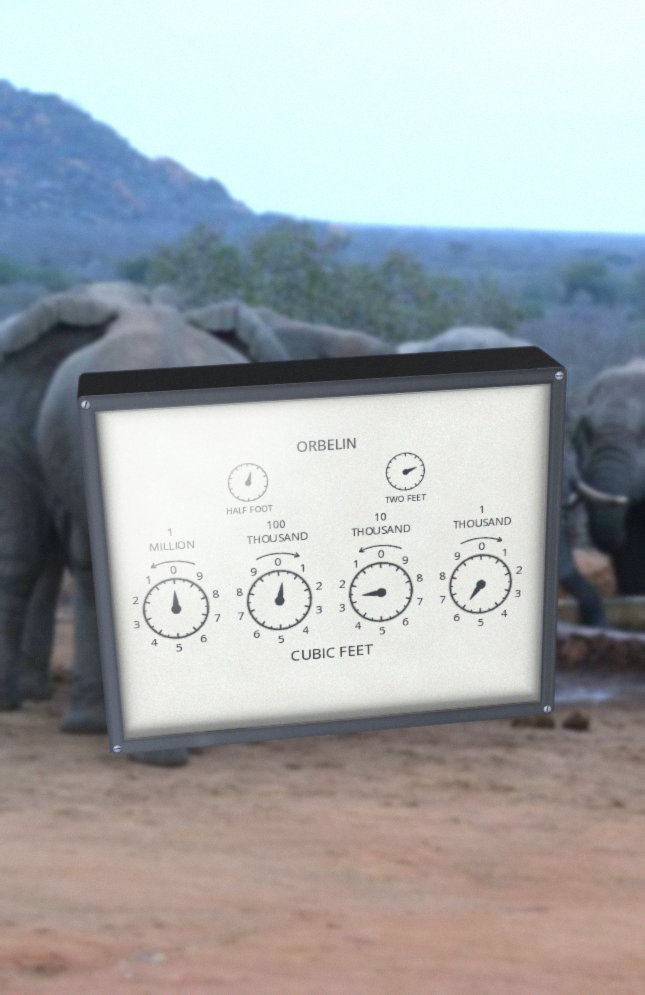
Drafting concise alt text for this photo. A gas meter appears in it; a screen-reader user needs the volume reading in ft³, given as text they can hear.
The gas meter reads 2600 ft³
